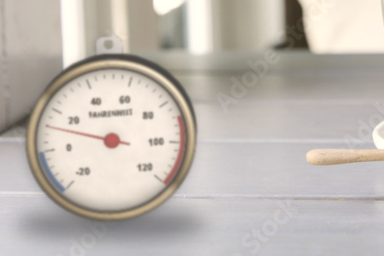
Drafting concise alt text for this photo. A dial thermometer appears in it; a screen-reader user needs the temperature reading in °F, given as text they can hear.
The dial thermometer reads 12 °F
